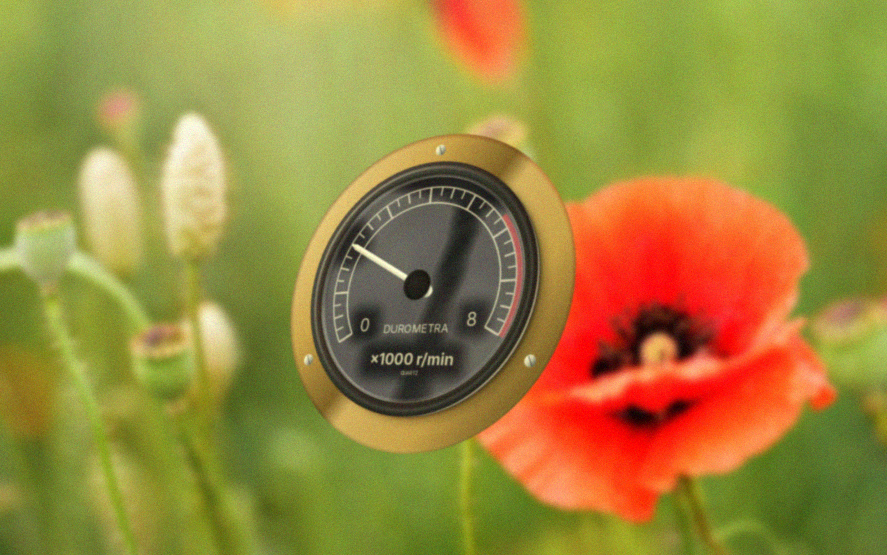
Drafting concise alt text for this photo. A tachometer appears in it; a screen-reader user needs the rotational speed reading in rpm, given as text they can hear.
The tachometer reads 2000 rpm
